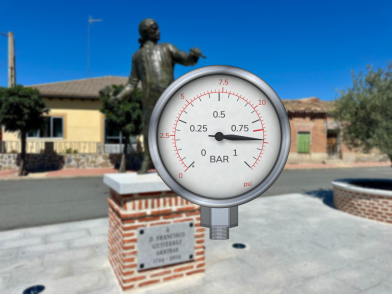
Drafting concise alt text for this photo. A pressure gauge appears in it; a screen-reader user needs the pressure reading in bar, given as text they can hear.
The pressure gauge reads 0.85 bar
